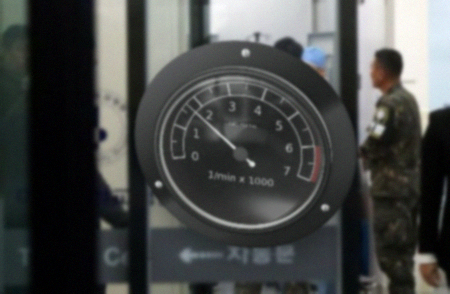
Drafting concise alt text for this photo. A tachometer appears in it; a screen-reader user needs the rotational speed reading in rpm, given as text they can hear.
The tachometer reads 1750 rpm
